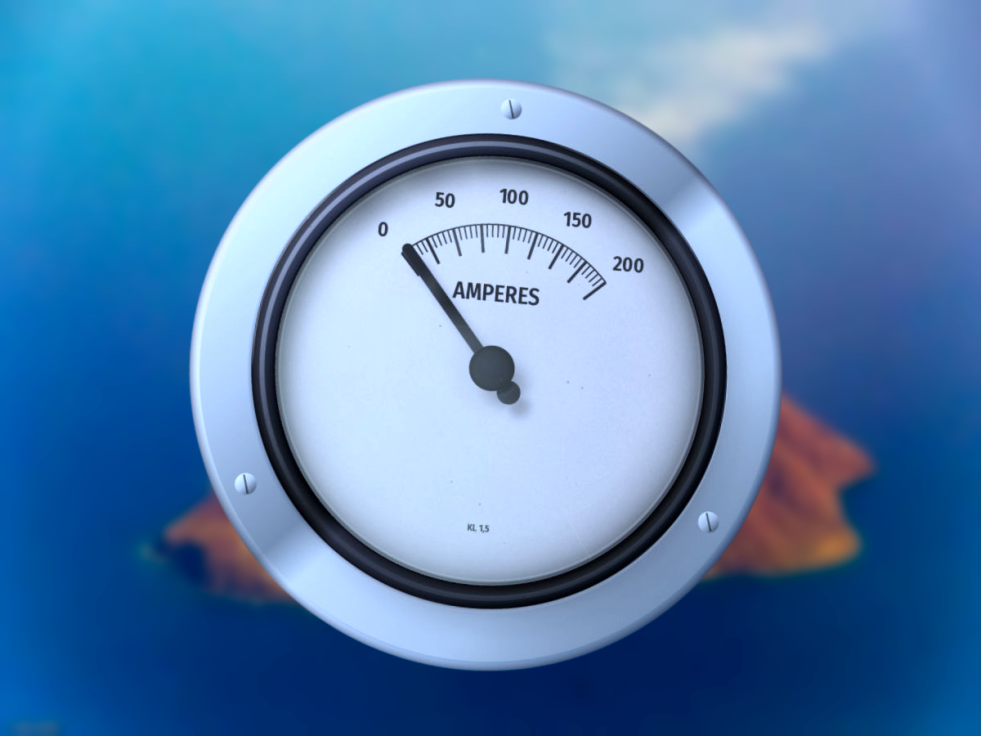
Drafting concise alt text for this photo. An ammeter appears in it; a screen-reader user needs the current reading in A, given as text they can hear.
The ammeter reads 5 A
